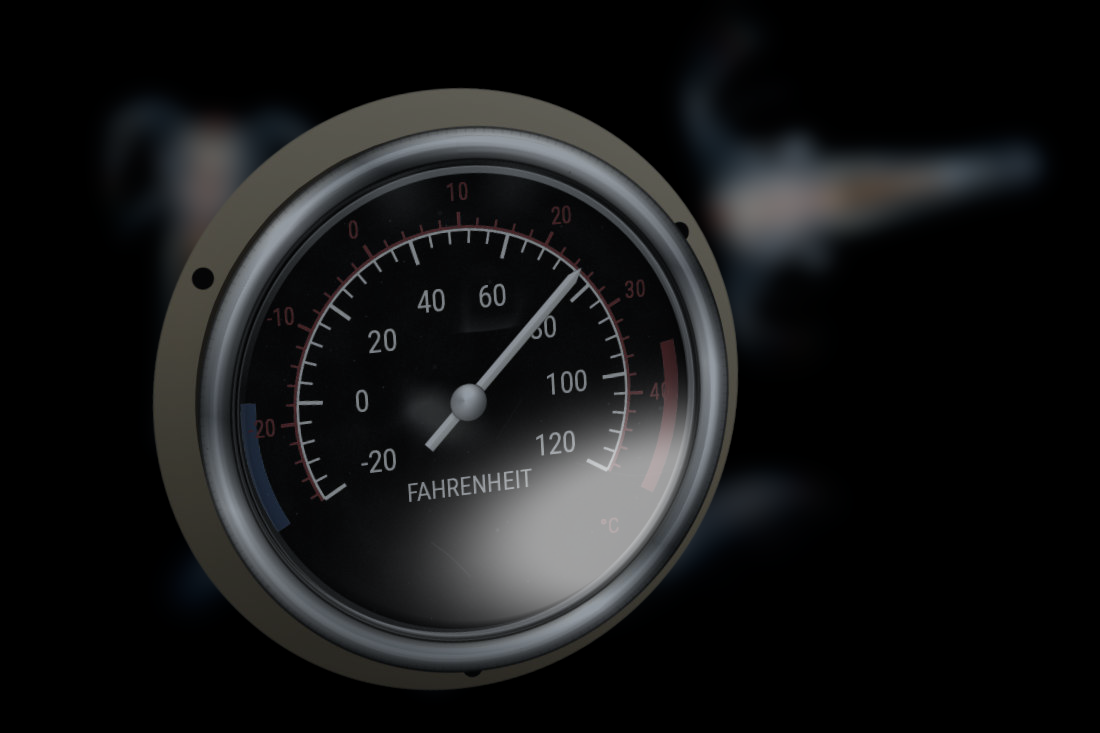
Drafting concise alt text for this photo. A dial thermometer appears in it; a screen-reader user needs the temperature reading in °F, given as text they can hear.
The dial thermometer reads 76 °F
